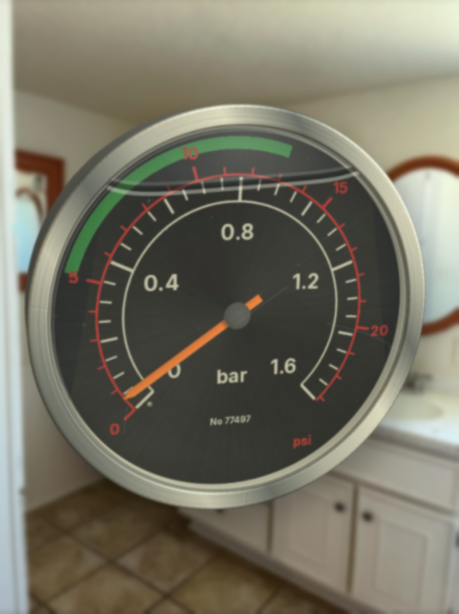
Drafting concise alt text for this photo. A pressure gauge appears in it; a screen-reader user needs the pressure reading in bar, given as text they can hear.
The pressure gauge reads 0.05 bar
